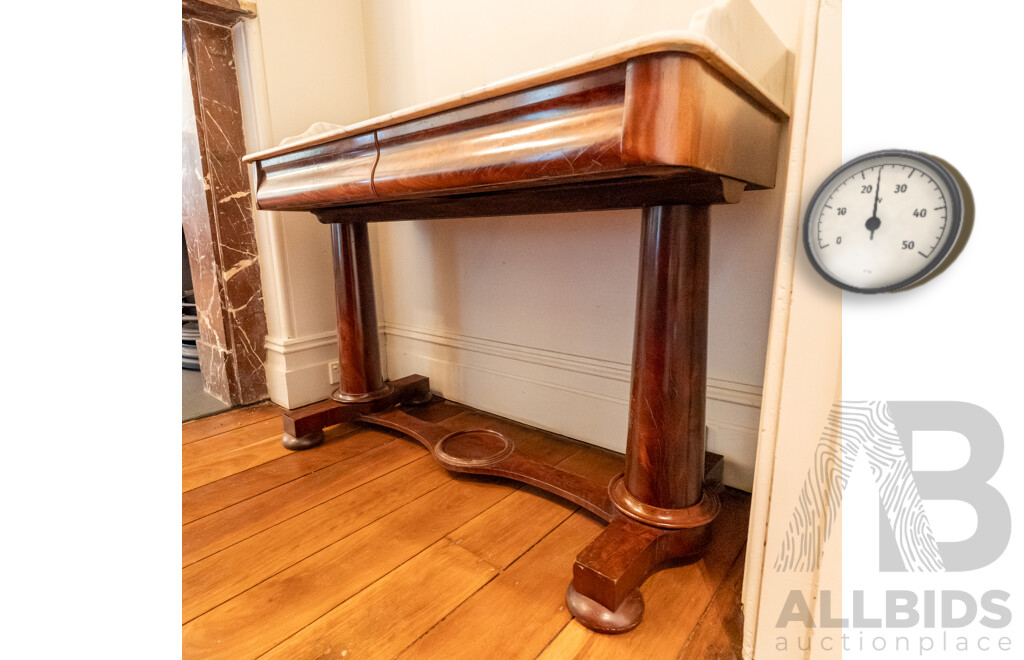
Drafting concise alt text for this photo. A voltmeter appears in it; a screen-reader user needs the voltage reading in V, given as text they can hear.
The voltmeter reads 24 V
